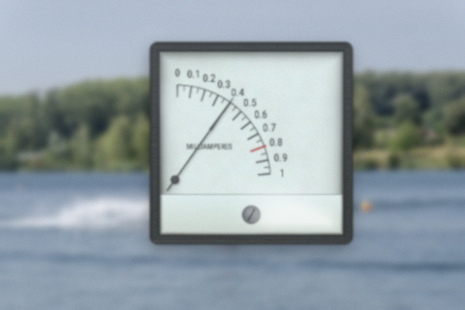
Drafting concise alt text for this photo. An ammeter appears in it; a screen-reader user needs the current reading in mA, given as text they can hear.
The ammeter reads 0.4 mA
